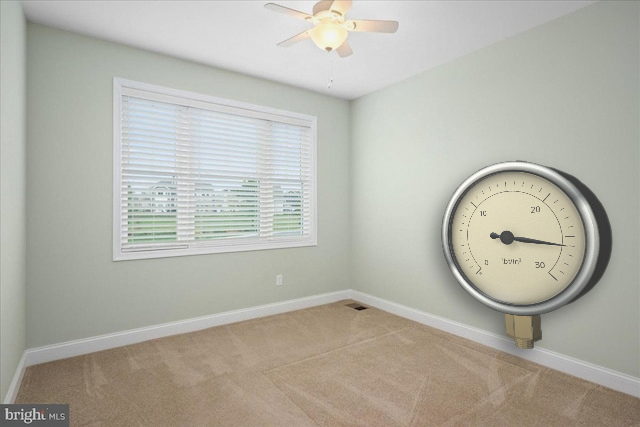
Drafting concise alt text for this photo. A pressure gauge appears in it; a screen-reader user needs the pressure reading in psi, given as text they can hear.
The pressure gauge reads 26 psi
